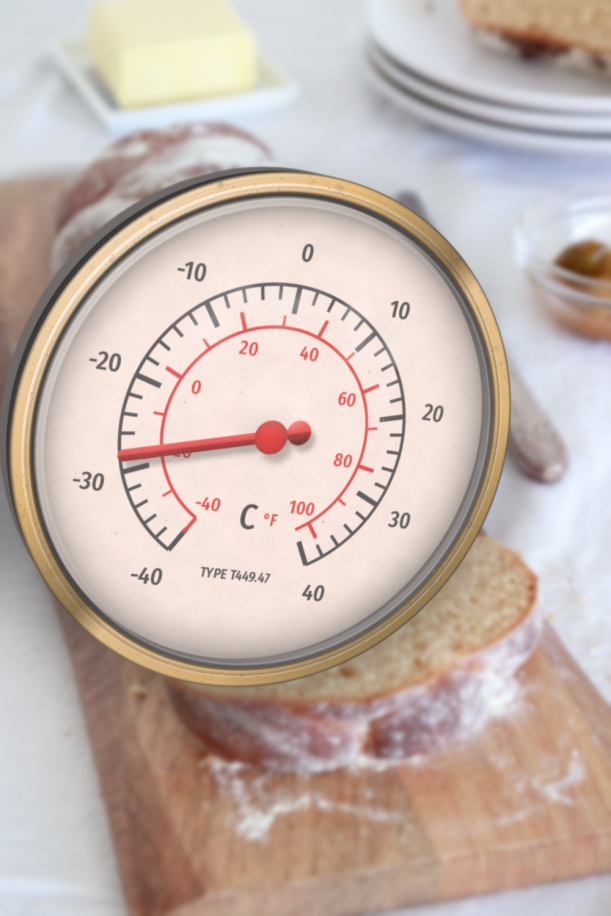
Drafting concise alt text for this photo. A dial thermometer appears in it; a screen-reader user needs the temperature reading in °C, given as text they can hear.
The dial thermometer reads -28 °C
